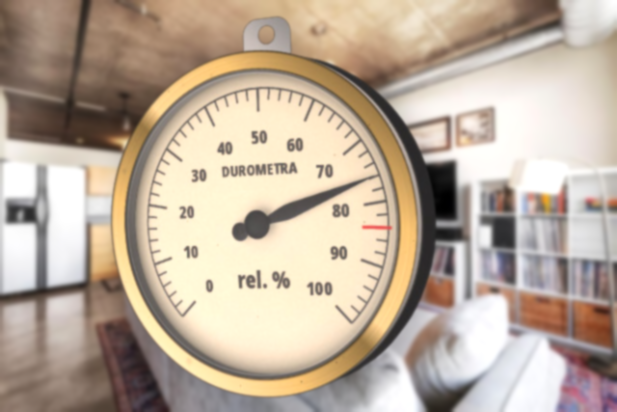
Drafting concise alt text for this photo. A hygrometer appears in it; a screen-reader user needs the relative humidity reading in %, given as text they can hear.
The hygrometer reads 76 %
